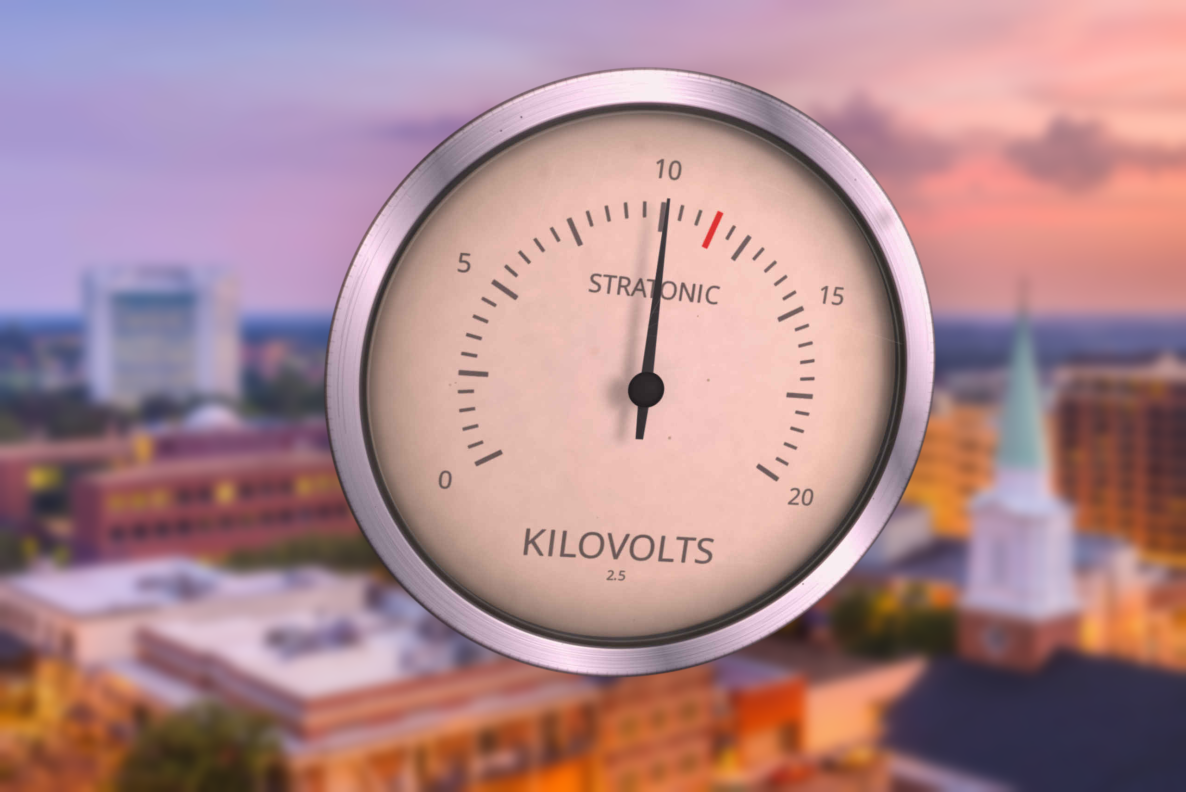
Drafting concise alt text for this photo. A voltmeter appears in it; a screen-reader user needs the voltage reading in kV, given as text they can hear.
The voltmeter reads 10 kV
